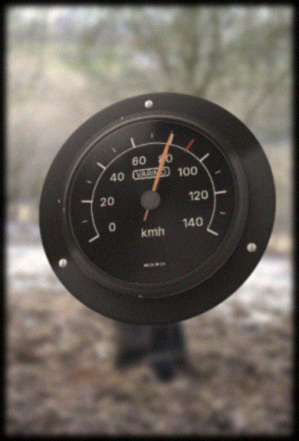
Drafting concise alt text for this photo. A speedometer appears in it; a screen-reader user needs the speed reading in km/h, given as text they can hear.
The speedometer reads 80 km/h
